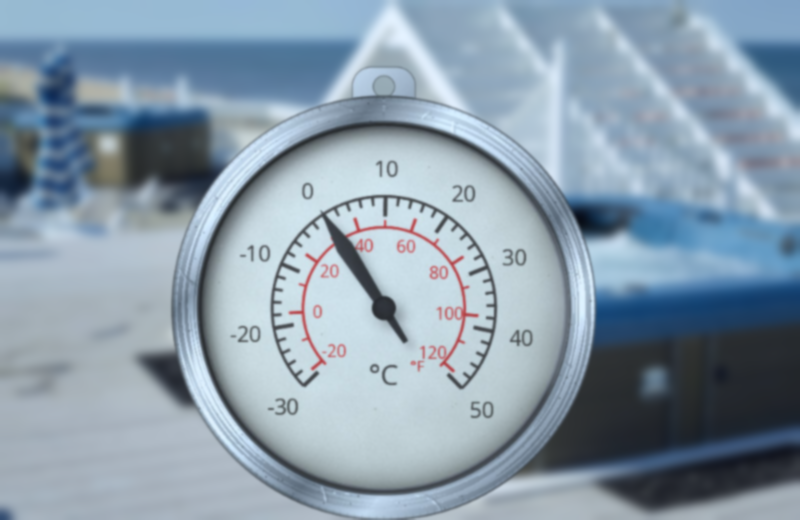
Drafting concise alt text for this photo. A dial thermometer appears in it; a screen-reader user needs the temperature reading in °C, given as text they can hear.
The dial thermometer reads 0 °C
